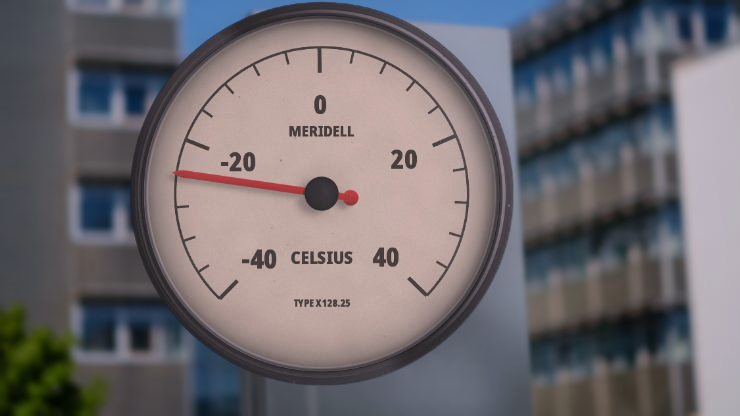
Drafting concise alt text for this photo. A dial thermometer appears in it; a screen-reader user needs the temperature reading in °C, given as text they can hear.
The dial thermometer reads -24 °C
